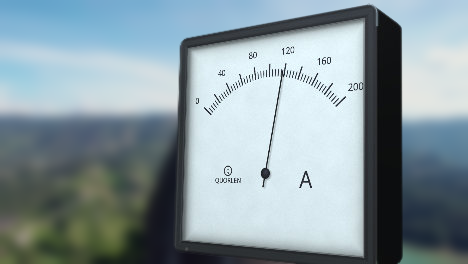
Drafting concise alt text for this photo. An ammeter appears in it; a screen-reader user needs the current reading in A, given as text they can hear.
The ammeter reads 120 A
